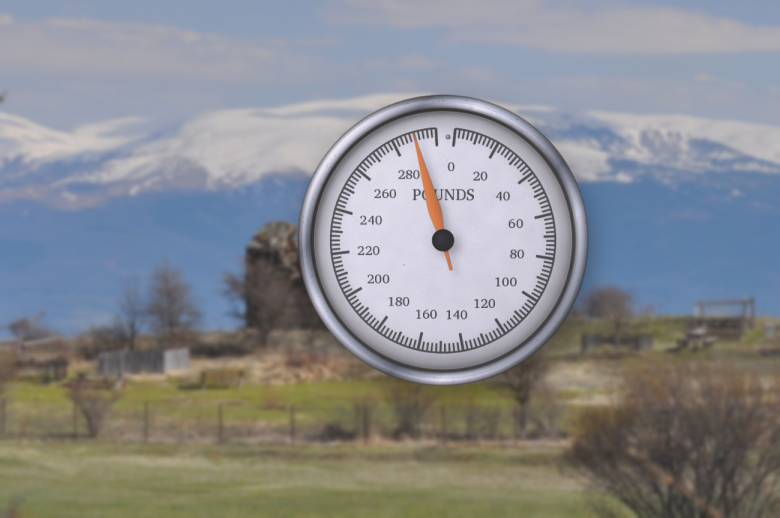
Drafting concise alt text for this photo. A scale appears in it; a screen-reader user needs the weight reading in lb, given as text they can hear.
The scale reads 290 lb
